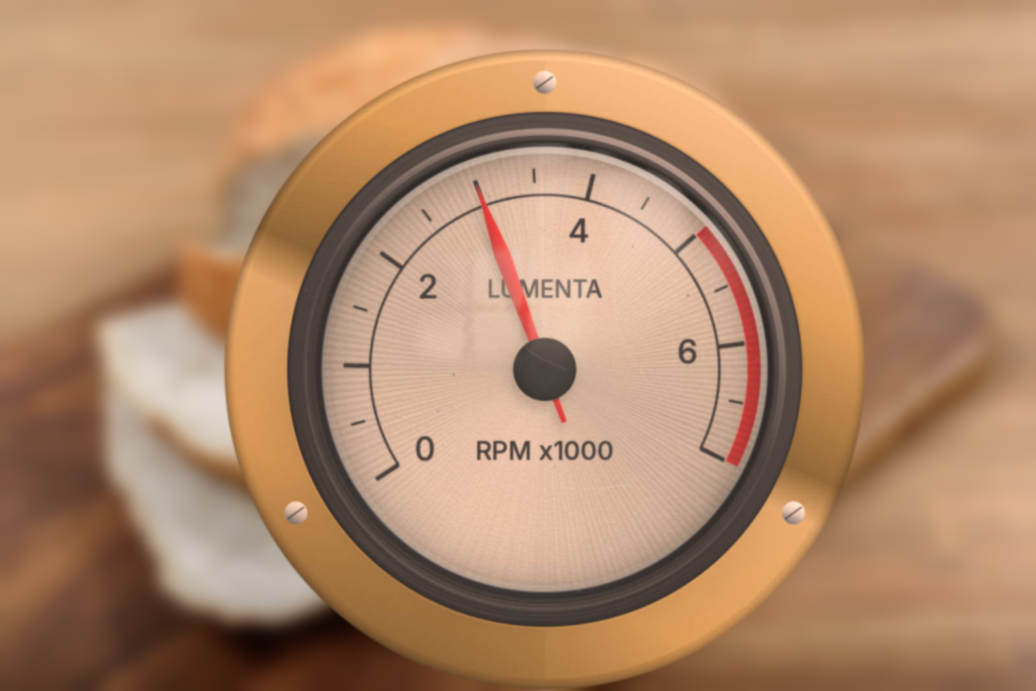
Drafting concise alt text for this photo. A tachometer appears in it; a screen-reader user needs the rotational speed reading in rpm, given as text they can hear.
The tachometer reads 3000 rpm
